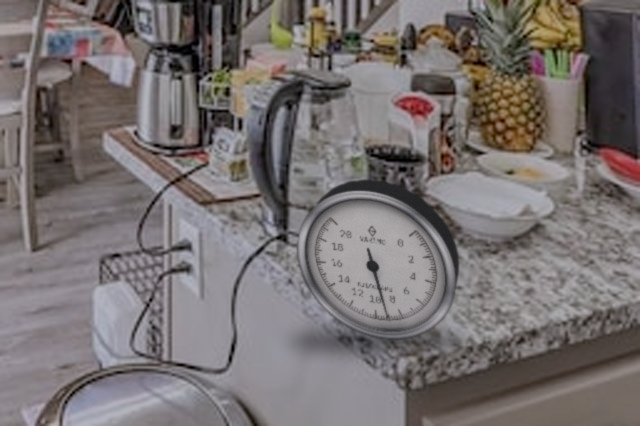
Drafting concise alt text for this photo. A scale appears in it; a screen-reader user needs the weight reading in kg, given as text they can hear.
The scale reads 9 kg
